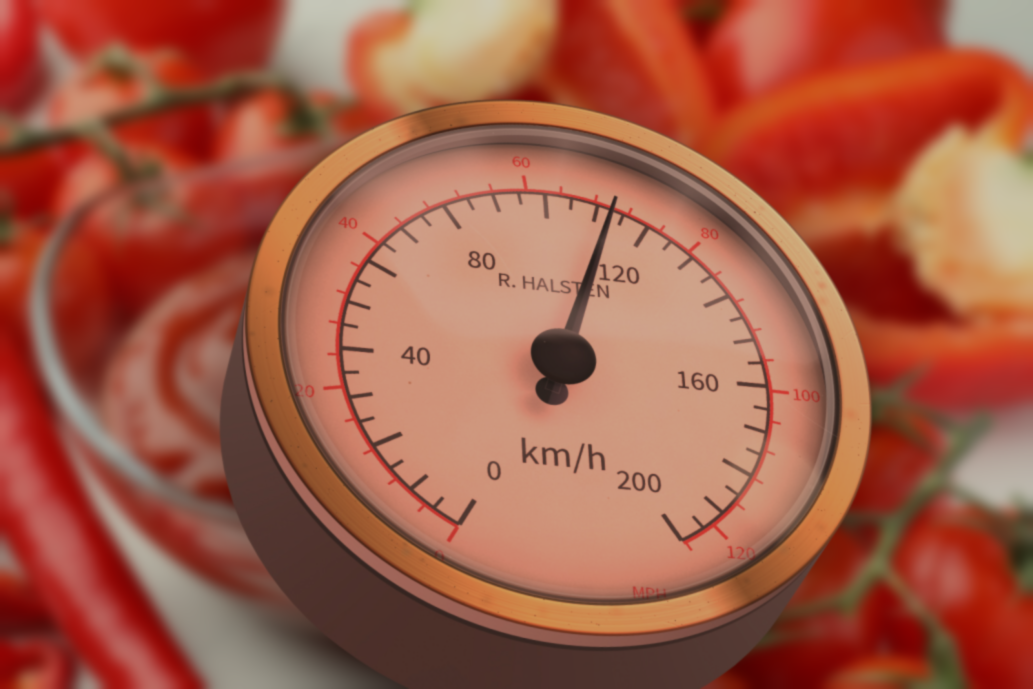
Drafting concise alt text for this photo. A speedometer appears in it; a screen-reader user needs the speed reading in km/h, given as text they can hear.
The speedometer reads 112.5 km/h
